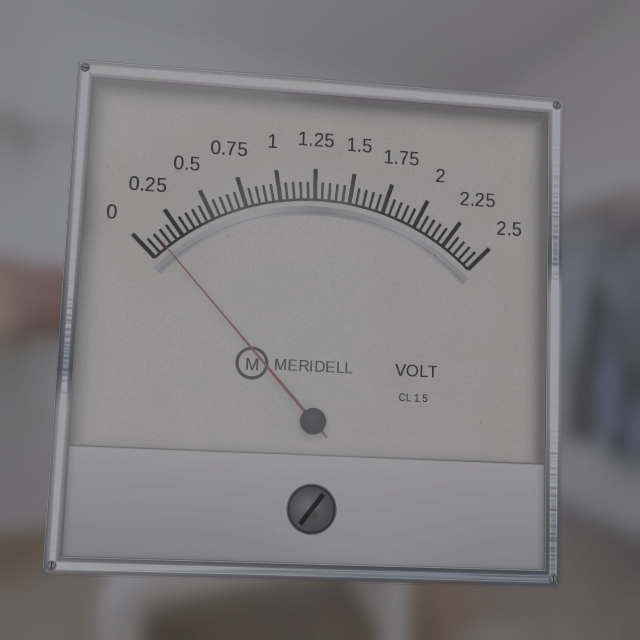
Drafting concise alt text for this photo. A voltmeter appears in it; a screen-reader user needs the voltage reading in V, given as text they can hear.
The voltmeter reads 0.1 V
